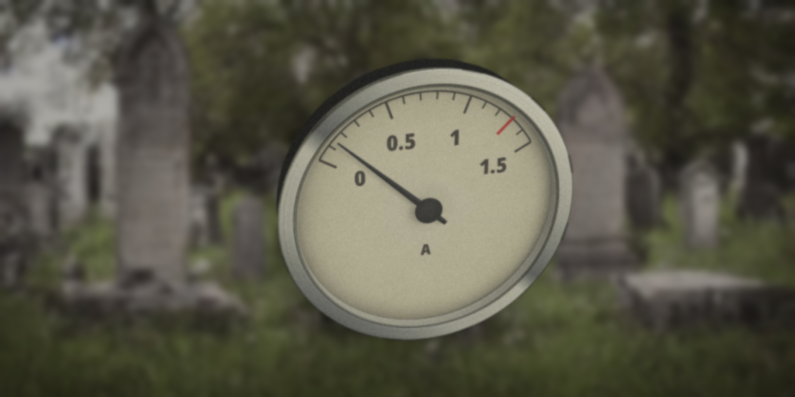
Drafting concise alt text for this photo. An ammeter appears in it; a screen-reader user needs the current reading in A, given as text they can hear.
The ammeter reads 0.15 A
